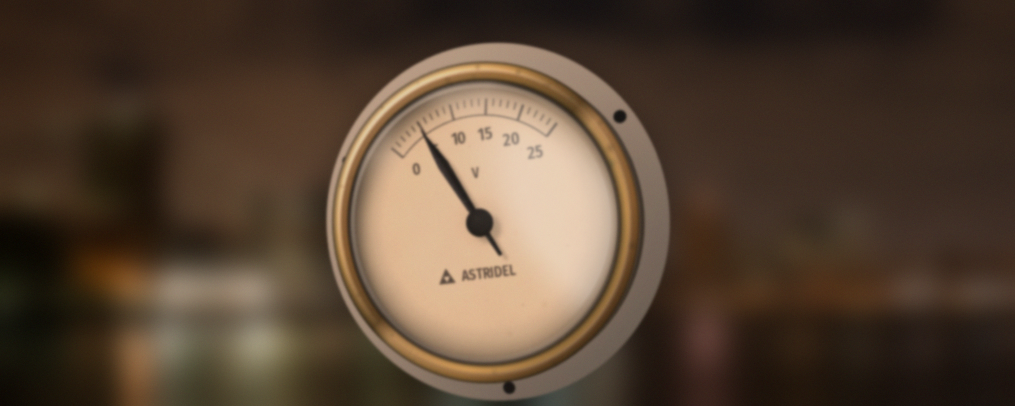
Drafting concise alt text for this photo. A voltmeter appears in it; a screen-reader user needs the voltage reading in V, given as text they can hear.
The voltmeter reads 5 V
